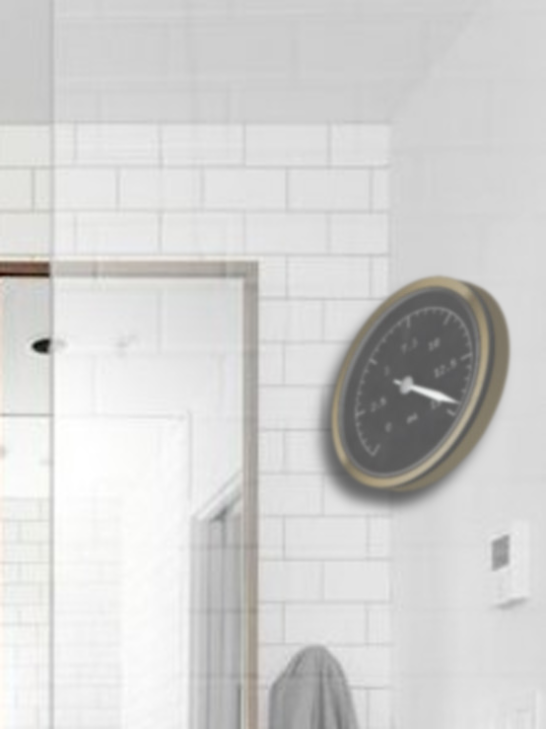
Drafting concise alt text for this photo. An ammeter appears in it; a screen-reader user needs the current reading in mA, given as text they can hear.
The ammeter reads 14.5 mA
